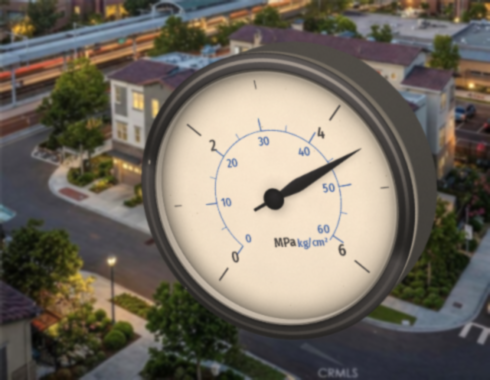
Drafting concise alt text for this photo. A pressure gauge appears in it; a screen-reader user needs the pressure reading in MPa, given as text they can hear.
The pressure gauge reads 4.5 MPa
